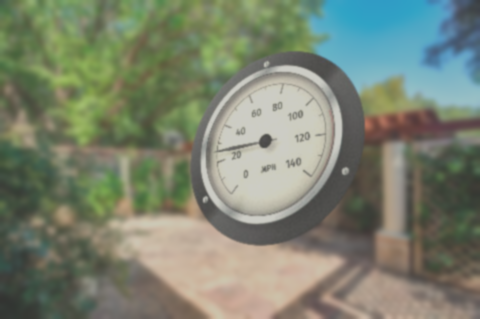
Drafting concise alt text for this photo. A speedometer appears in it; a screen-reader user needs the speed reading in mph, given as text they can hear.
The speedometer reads 25 mph
